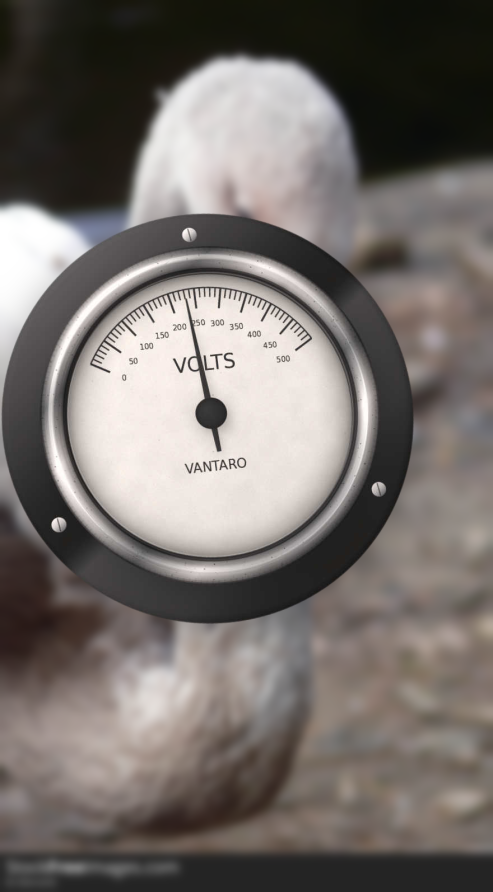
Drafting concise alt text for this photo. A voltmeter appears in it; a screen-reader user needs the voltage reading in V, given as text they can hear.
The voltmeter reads 230 V
